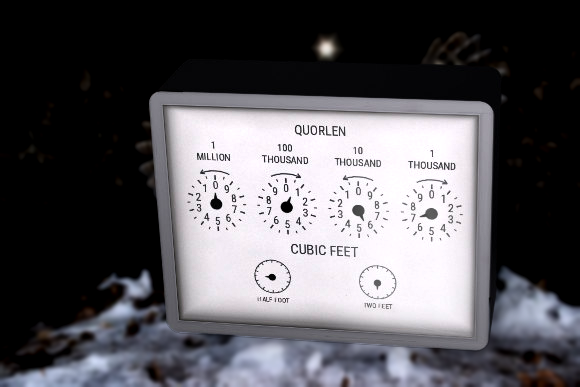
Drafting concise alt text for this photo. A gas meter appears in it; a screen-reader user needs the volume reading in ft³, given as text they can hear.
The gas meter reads 5700 ft³
